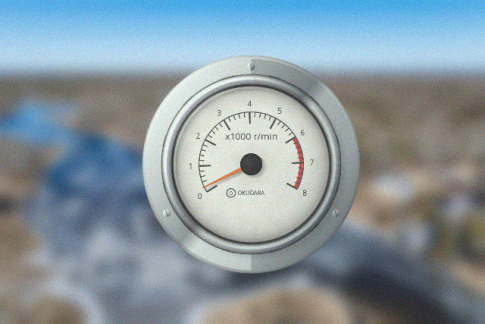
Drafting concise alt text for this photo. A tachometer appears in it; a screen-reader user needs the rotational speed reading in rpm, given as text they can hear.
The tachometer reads 200 rpm
